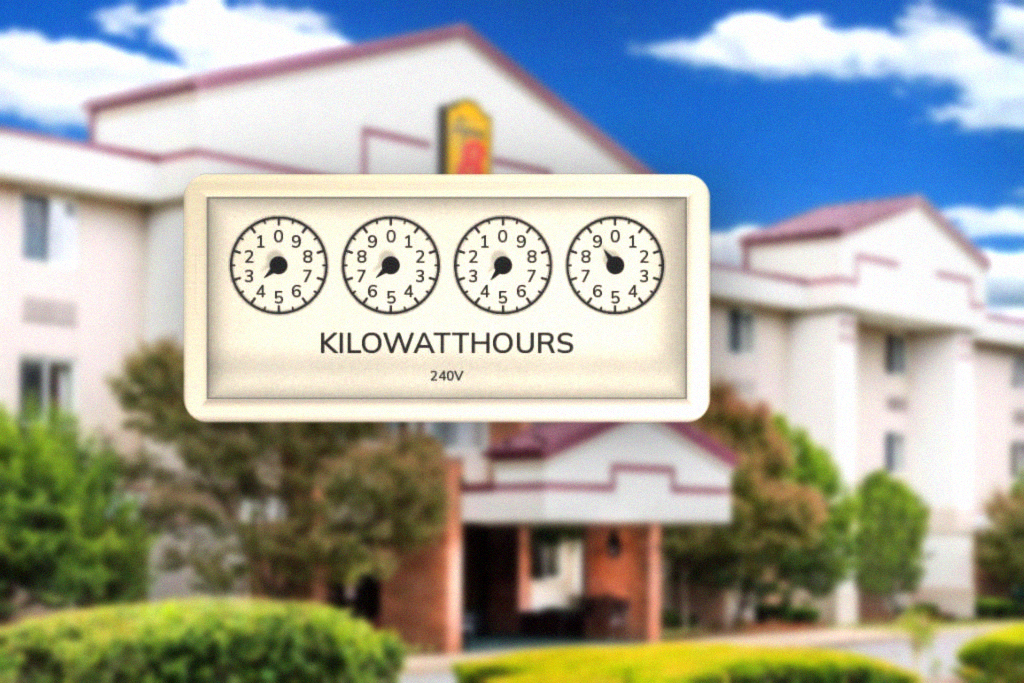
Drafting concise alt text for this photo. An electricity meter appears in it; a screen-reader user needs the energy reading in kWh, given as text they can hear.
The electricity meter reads 3639 kWh
